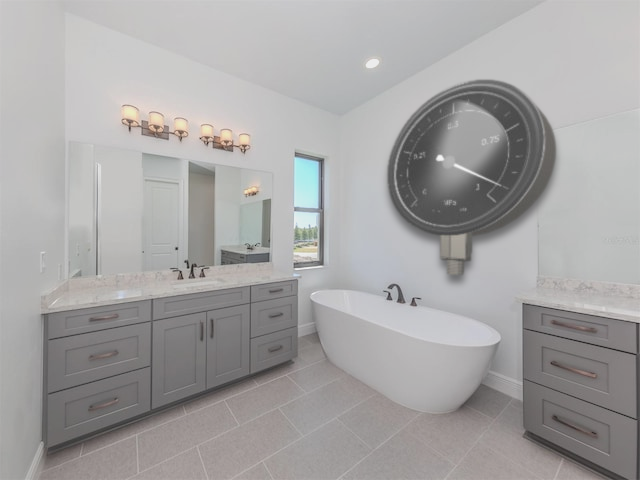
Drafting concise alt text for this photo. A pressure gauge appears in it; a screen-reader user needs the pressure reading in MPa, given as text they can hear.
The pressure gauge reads 0.95 MPa
